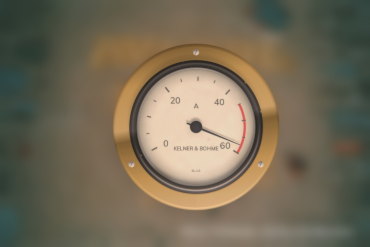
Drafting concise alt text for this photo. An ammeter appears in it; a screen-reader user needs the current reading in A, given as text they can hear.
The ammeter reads 57.5 A
